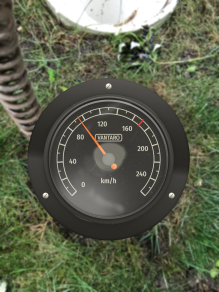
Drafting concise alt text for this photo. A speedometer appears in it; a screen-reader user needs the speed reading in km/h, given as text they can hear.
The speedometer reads 95 km/h
